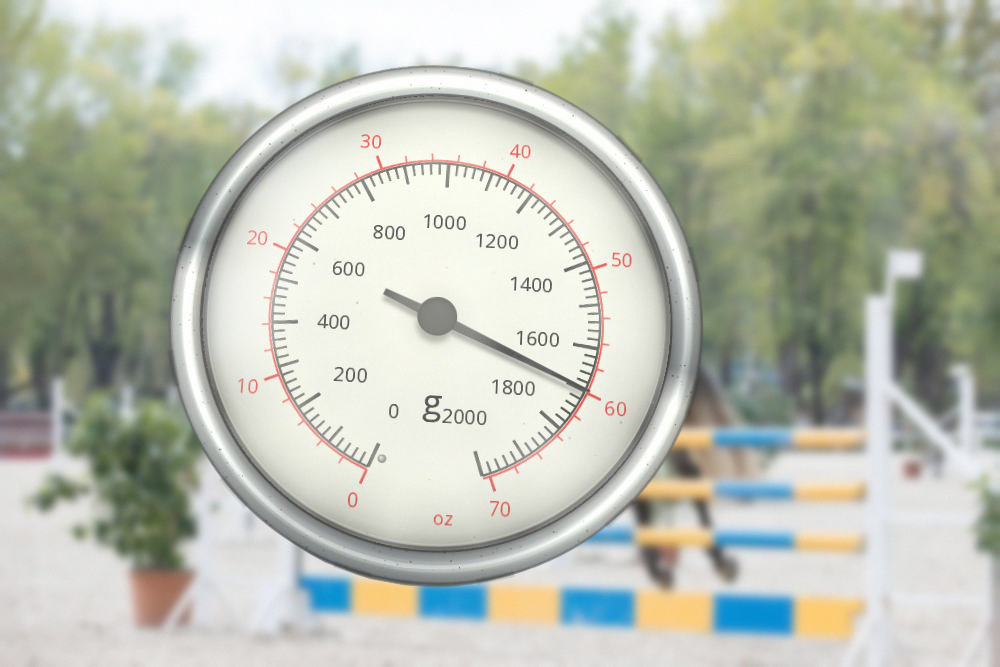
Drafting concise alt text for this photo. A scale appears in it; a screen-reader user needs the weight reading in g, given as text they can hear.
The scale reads 1700 g
